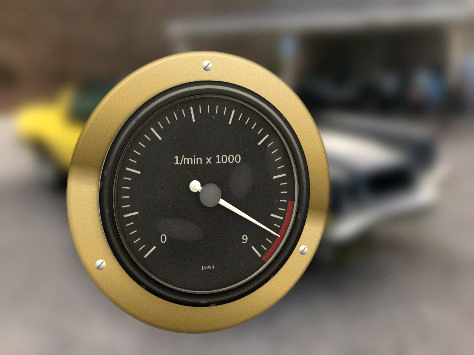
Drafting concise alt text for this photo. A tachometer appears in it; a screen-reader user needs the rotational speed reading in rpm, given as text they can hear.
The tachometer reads 8400 rpm
